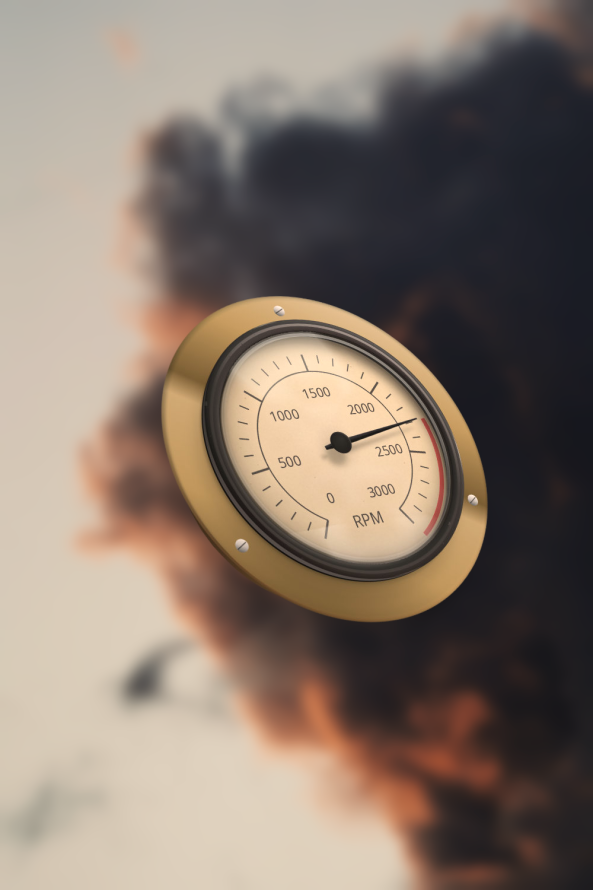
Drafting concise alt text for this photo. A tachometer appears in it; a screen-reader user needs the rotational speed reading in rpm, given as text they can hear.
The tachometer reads 2300 rpm
